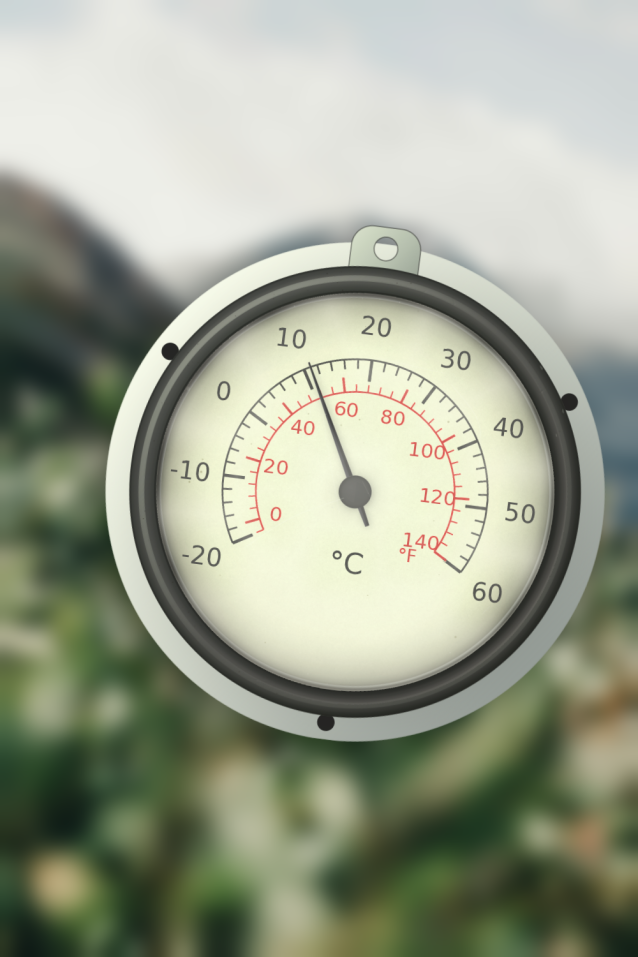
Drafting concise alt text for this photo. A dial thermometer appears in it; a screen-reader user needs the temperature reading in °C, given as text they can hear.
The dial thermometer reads 11 °C
